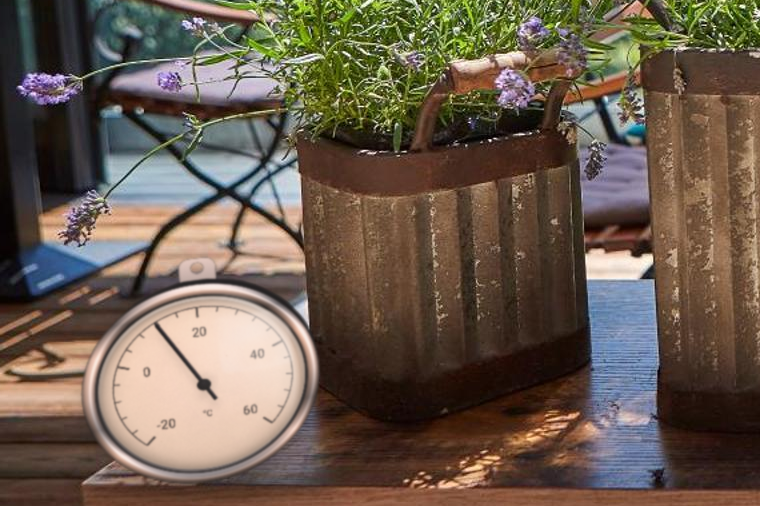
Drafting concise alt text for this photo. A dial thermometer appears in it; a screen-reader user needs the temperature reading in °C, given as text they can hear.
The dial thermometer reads 12 °C
